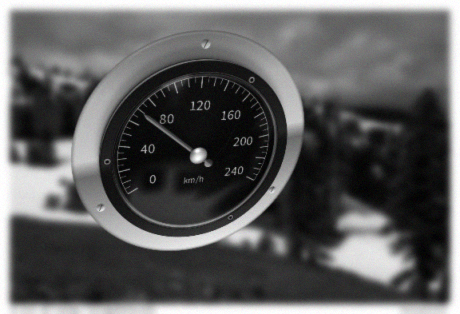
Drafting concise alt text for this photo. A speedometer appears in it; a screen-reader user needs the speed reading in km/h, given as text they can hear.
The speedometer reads 70 km/h
